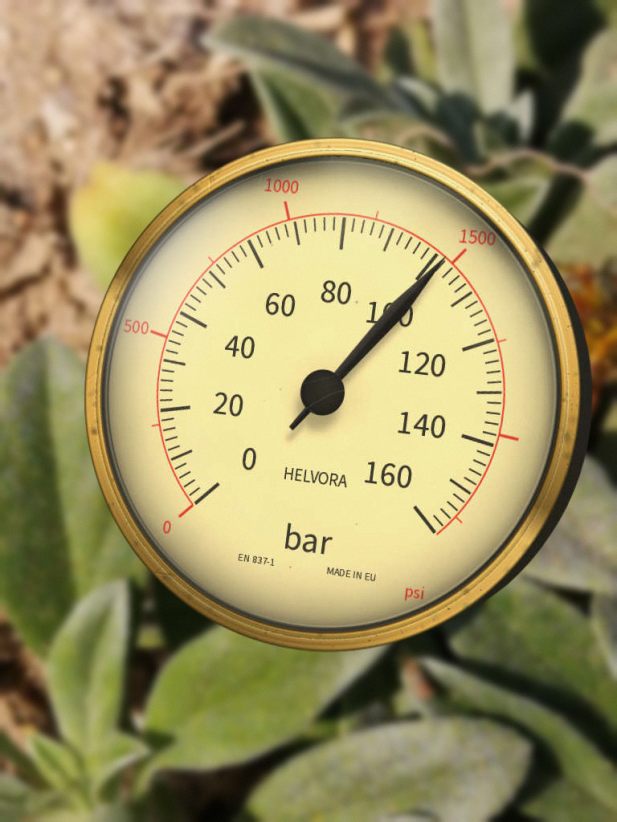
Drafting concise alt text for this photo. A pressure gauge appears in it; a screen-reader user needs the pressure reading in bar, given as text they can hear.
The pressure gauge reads 102 bar
